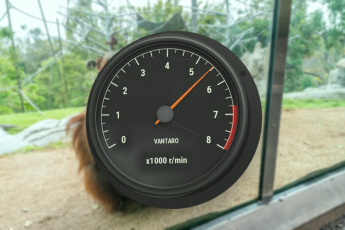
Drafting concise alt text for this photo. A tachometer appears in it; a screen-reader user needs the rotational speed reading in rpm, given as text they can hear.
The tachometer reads 5500 rpm
